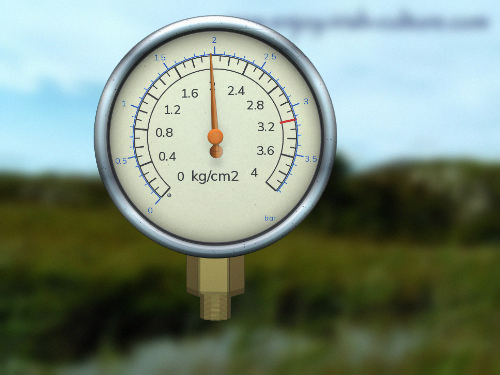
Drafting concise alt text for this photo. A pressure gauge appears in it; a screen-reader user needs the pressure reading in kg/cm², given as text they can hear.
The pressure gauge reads 2 kg/cm²
